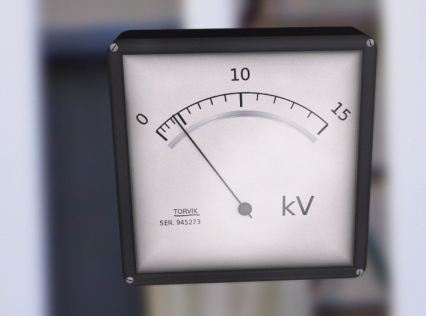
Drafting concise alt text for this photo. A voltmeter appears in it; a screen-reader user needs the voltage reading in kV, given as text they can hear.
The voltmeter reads 4.5 kV
